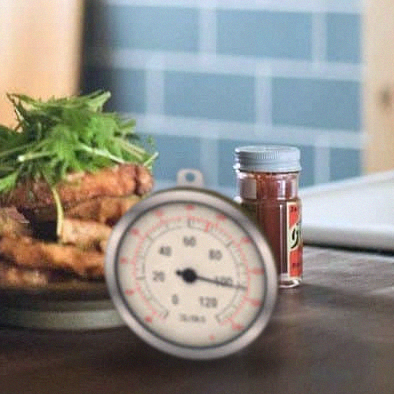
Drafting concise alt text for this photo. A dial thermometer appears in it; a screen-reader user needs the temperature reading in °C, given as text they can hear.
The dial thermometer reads 100 °C
